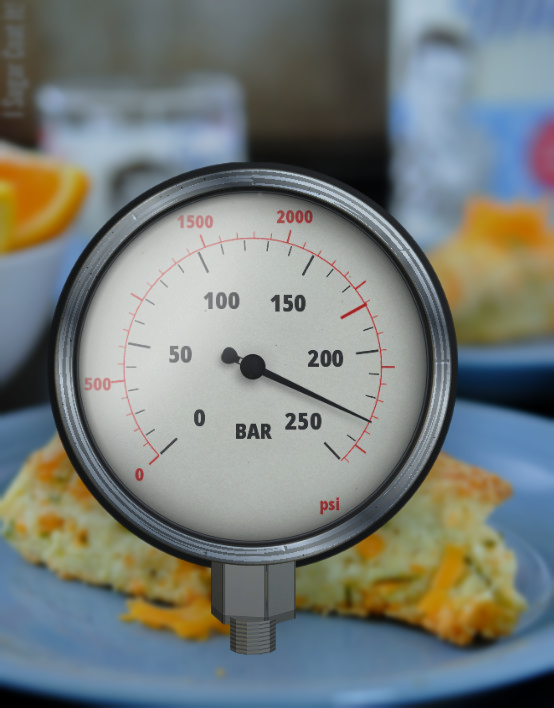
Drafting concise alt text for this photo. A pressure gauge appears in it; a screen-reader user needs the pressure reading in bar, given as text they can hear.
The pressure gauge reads 230 bar
